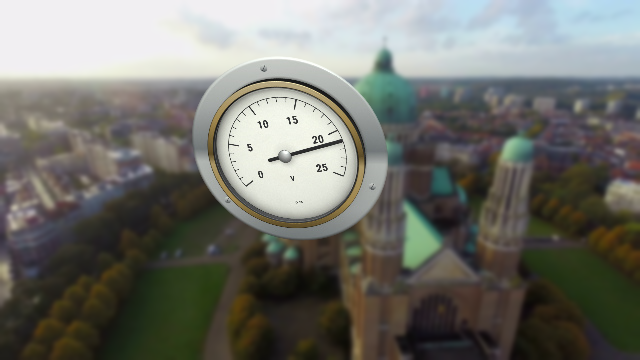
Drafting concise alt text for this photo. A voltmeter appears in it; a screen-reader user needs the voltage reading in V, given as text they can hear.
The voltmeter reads 21 V
